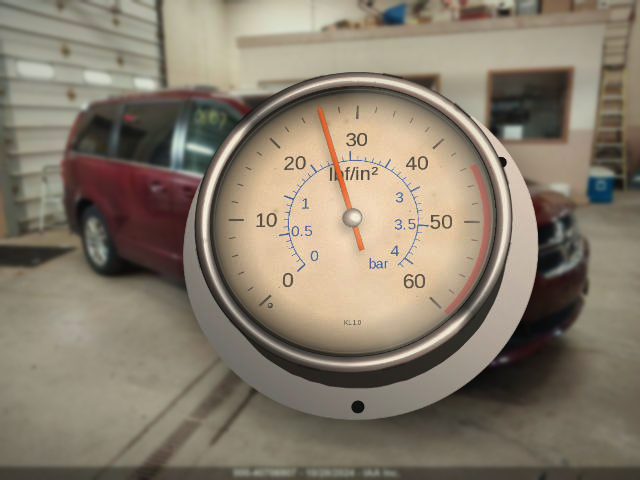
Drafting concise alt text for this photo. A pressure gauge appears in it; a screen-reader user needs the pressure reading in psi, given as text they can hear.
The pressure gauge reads 26 psi
